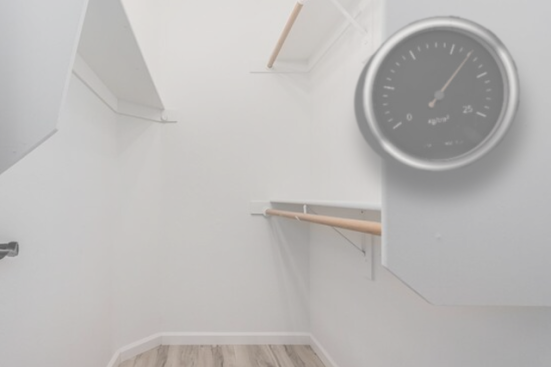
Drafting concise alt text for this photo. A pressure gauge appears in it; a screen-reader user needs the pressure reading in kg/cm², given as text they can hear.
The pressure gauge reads 17 kg/cm²
